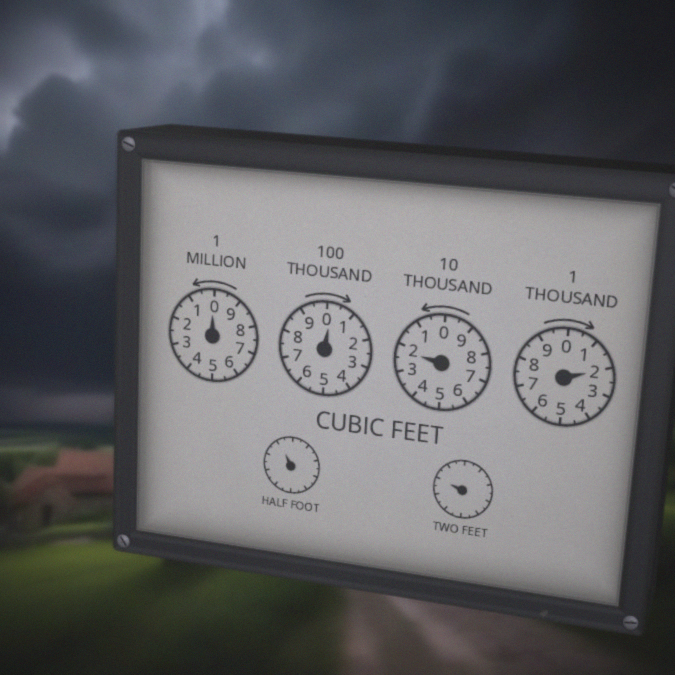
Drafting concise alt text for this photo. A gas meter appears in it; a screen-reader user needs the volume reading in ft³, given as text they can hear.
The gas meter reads 2200 ft³
